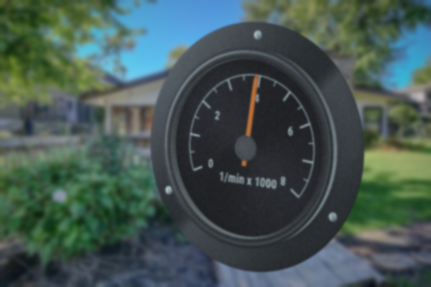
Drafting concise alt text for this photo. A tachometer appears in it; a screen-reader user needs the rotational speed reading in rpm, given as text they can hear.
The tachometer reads 4000 rpm
